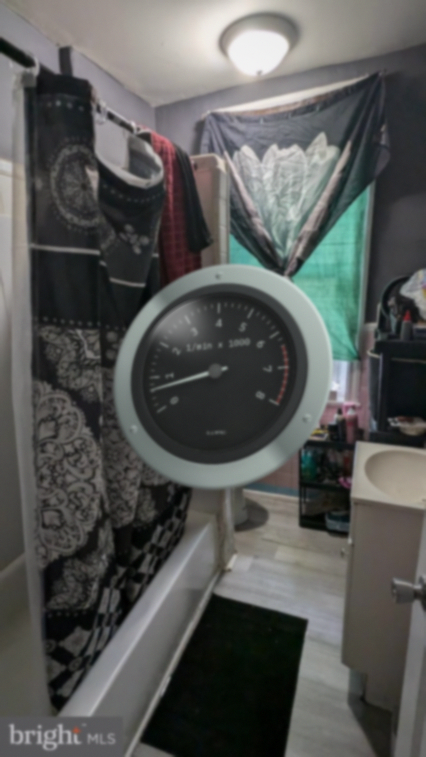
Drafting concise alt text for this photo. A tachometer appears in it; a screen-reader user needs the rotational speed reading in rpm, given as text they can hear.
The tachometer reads 600 rpm
